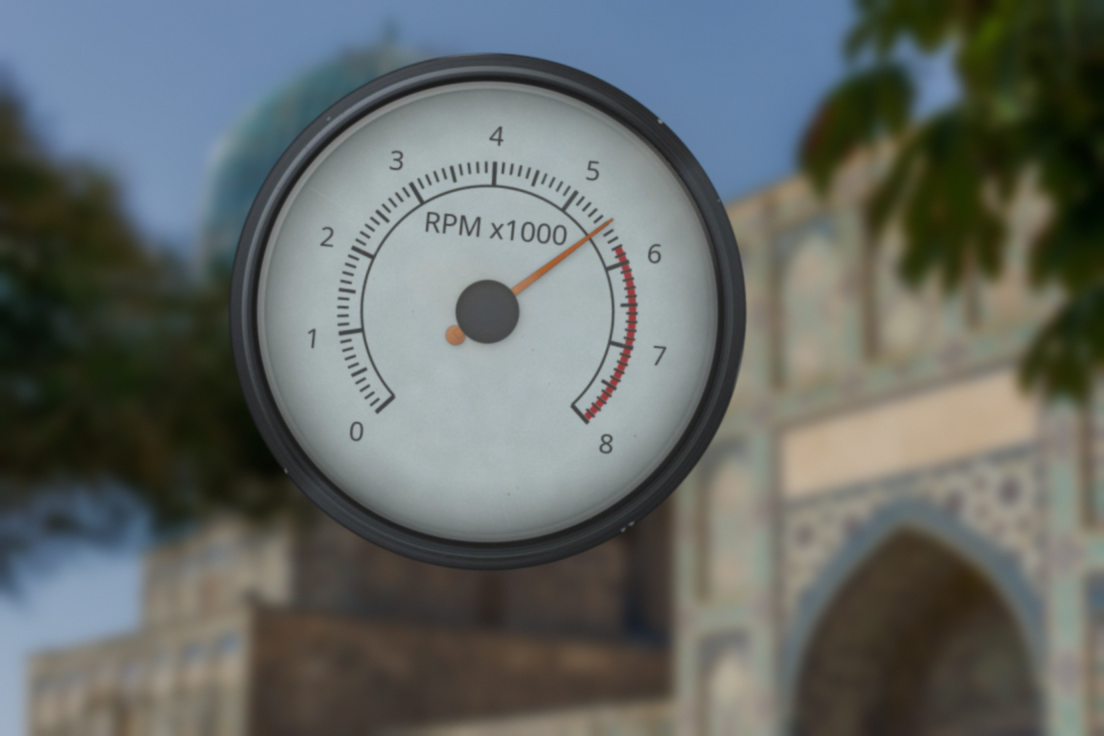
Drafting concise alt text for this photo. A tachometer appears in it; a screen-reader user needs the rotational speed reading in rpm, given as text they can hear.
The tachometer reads 5500 rpm
